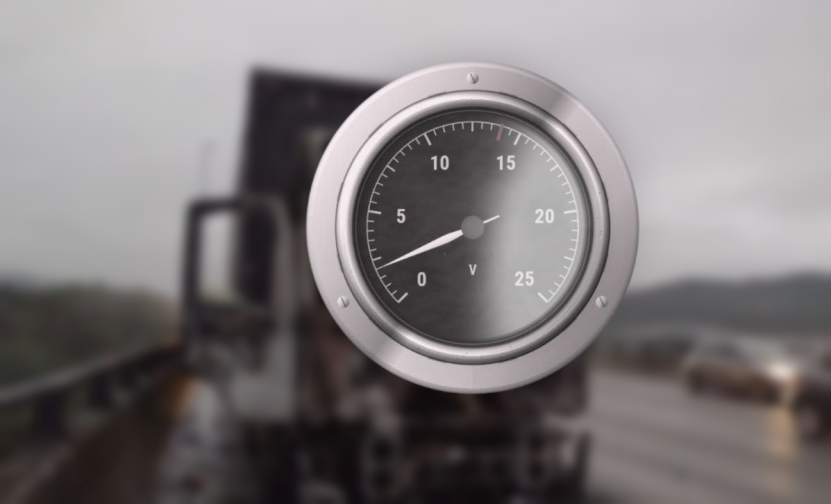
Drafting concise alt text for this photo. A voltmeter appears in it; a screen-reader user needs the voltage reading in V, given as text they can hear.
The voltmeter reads 2 V
